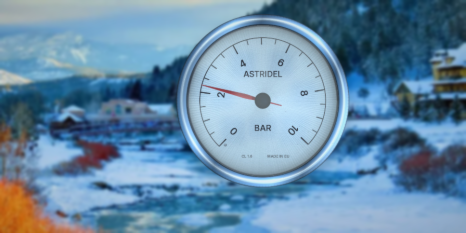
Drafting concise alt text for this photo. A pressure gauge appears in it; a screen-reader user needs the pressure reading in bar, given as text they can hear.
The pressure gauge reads 2.25 bar
